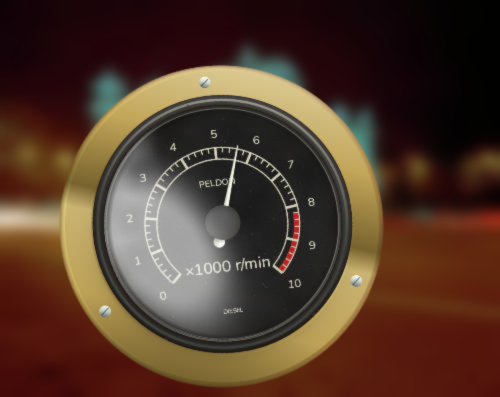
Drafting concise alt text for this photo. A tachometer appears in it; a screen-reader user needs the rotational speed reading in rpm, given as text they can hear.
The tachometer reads 5600 rpm
